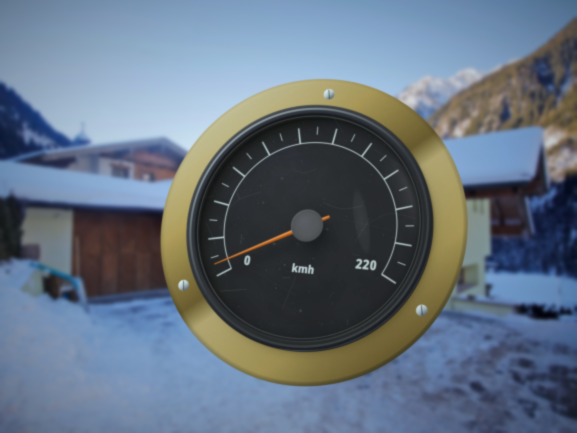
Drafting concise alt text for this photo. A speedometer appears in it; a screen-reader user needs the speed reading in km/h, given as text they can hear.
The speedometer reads 5 km/h
